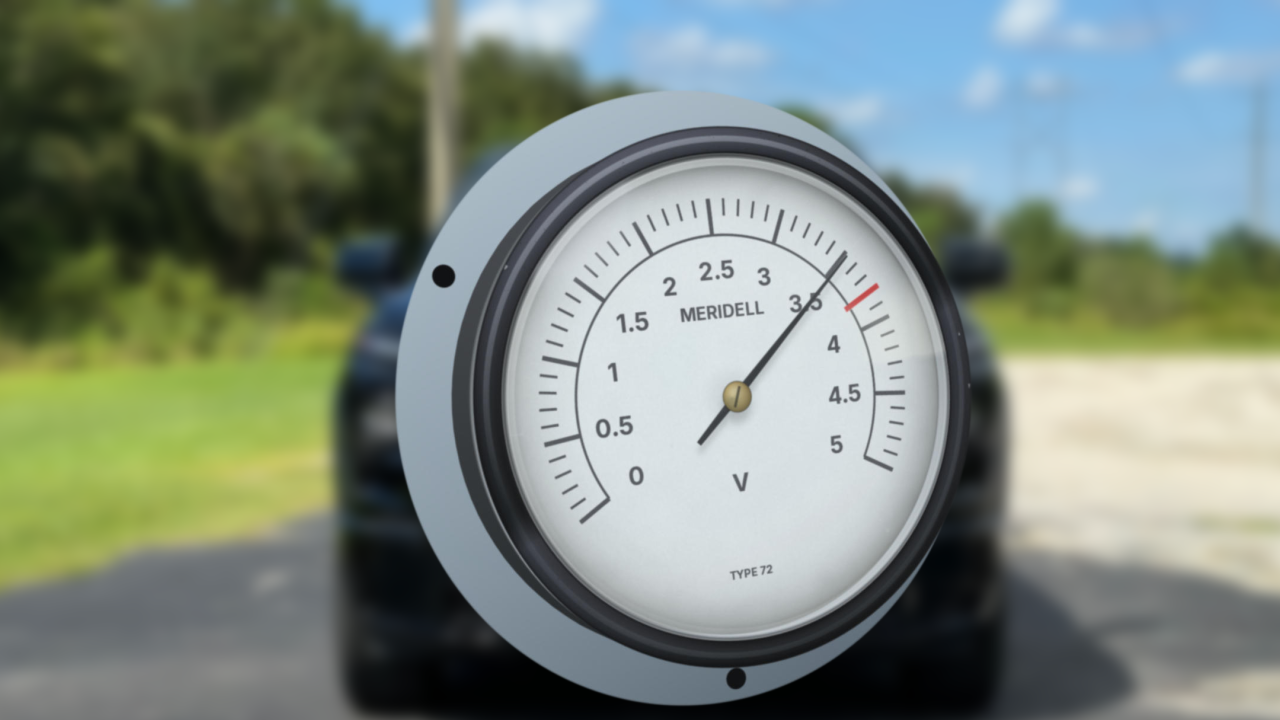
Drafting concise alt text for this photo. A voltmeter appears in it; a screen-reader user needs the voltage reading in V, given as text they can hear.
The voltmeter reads 3.5 V
